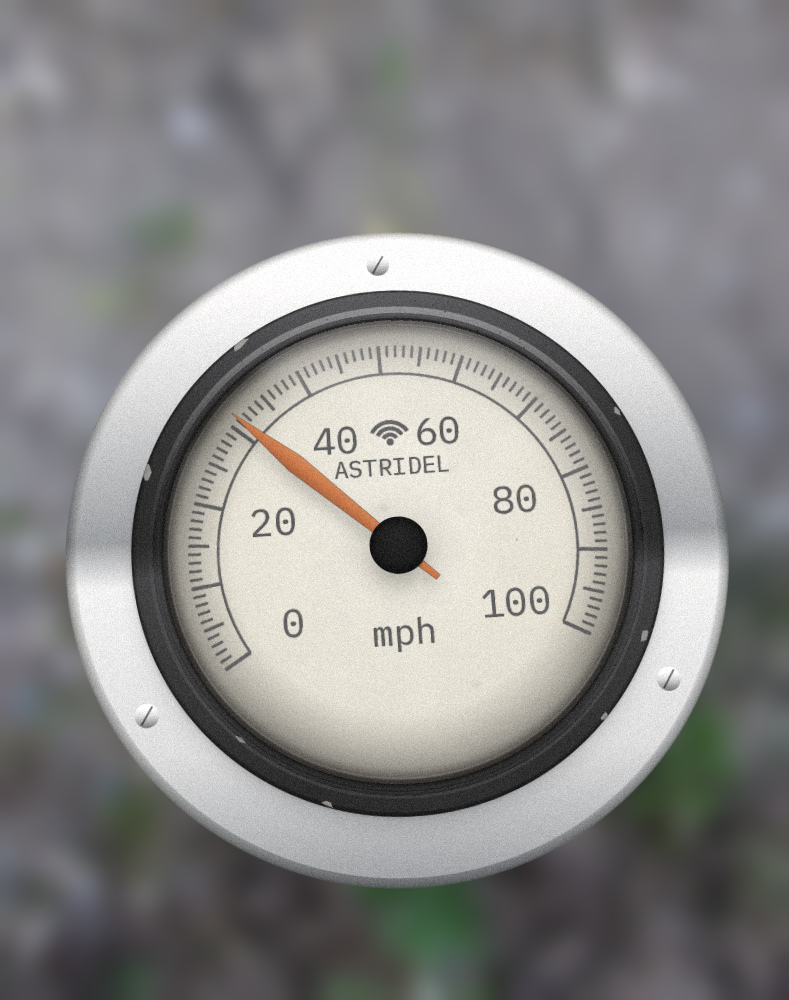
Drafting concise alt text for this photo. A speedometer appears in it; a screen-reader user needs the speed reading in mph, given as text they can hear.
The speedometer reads 31 mph
